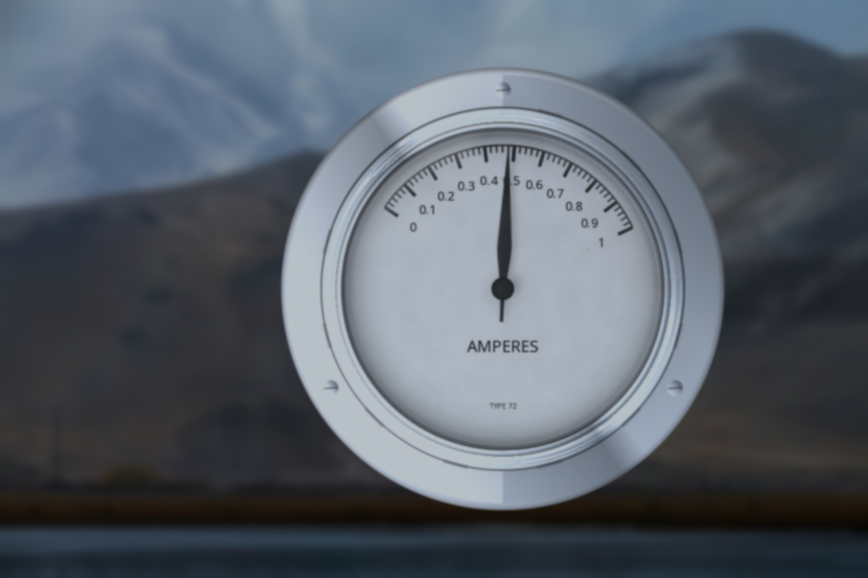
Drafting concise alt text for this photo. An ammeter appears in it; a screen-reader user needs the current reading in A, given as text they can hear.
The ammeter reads 0.48 A
